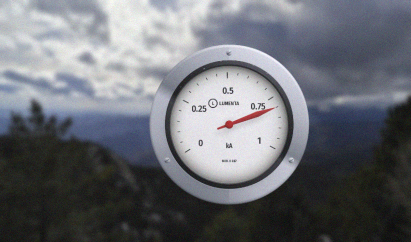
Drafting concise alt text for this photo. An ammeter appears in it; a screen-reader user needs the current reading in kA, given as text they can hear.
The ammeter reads 0.8 kA
